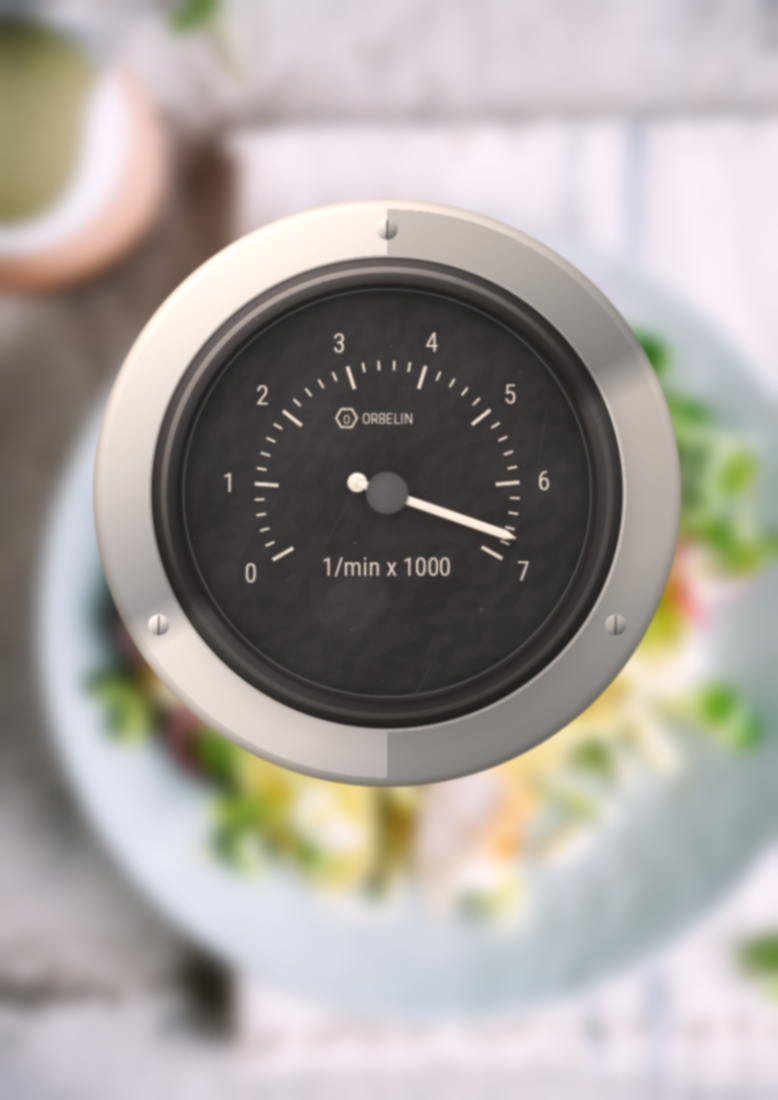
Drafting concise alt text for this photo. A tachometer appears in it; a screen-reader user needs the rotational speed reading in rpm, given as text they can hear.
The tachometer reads 6700 rpm
